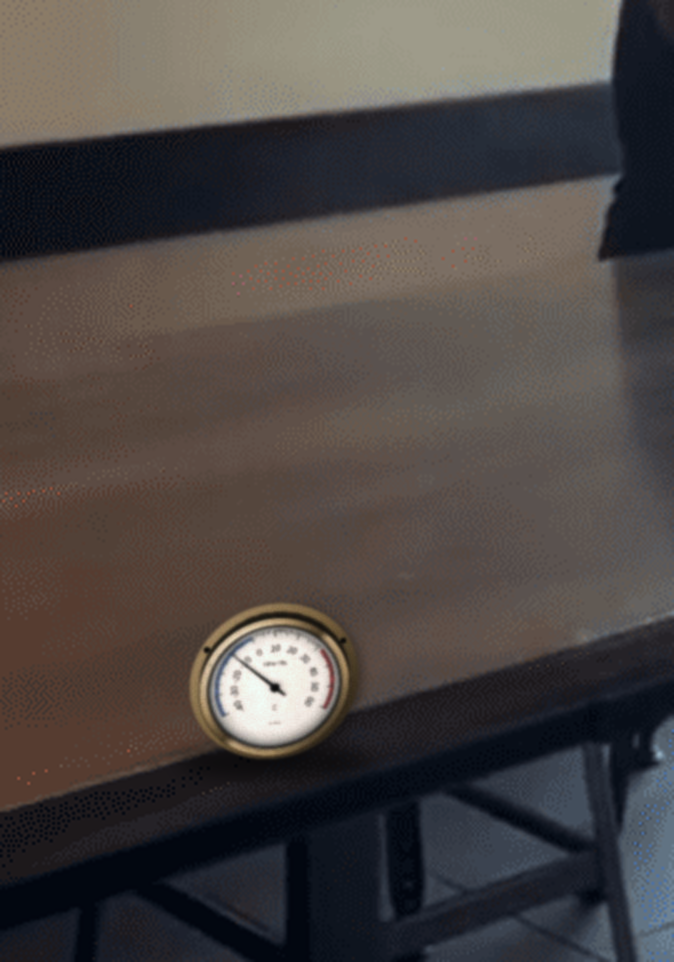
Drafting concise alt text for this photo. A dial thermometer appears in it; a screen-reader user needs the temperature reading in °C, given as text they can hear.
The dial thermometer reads -10 °C
